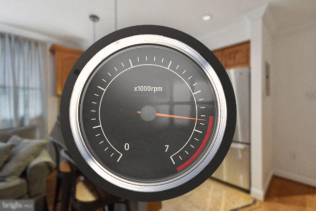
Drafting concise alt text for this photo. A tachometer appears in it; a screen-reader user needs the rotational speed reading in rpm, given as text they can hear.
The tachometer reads 5700 rpm
